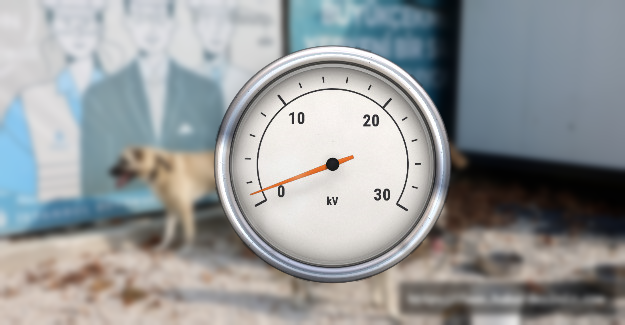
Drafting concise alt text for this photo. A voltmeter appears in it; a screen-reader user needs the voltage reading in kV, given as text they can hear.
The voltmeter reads 1 kV
